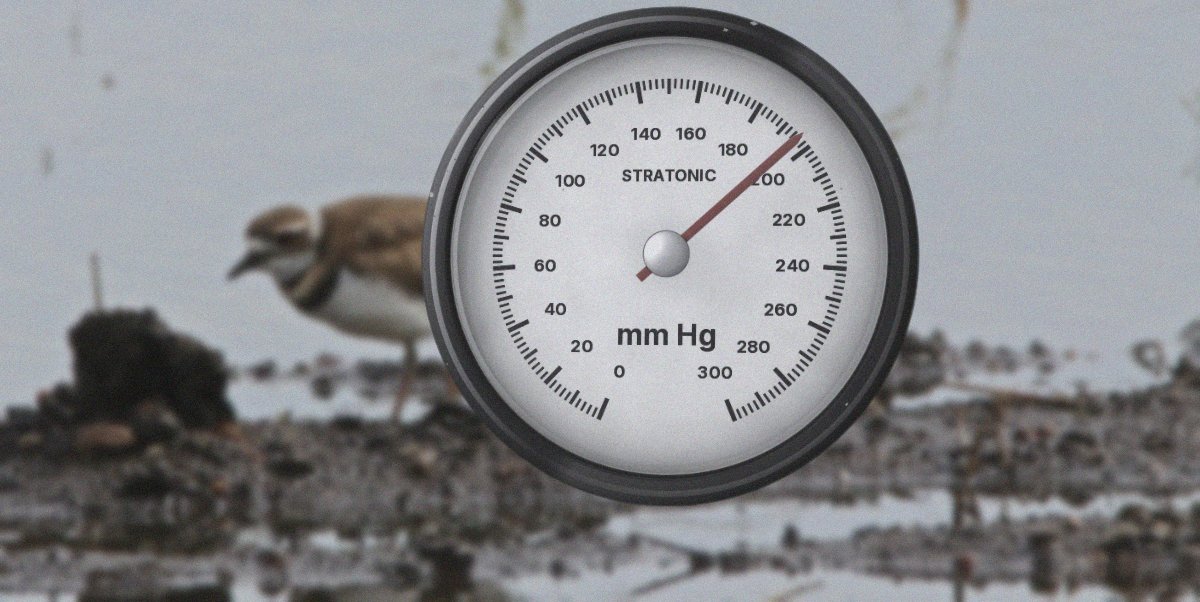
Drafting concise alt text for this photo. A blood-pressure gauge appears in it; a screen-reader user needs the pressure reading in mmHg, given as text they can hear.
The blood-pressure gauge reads 196 mmHg
